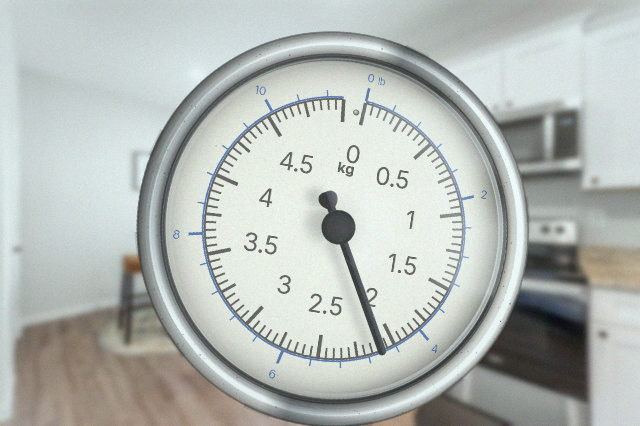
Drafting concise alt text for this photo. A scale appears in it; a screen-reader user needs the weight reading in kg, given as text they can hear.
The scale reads 2.1 kg
